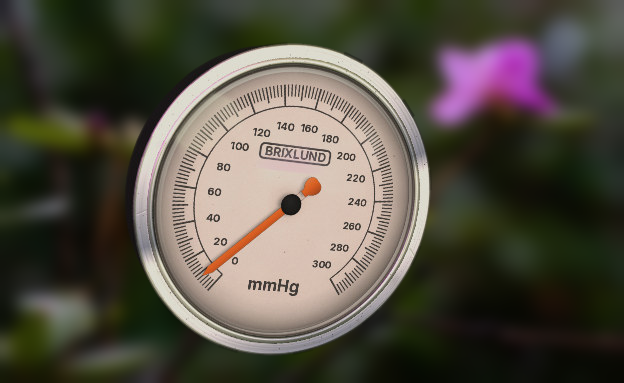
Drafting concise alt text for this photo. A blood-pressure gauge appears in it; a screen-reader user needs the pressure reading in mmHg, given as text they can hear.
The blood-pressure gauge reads 10 mmHg
